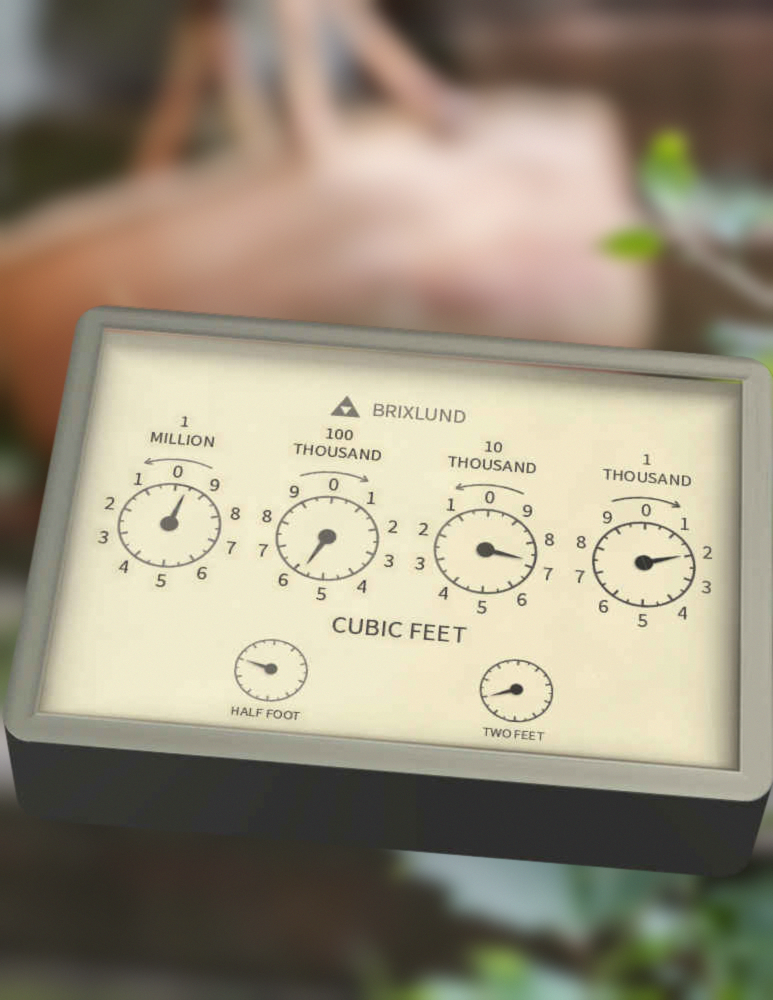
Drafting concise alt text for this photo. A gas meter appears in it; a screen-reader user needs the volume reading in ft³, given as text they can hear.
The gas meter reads 957200 ft³
